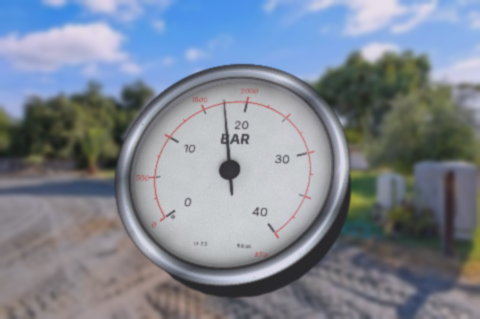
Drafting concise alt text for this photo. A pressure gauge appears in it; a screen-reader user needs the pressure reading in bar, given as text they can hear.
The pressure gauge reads 17.5 bar
